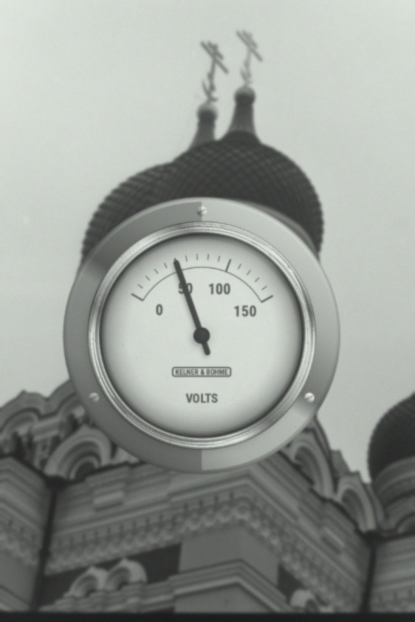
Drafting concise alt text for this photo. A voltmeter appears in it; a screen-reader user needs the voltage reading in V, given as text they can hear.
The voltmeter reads 50 V
